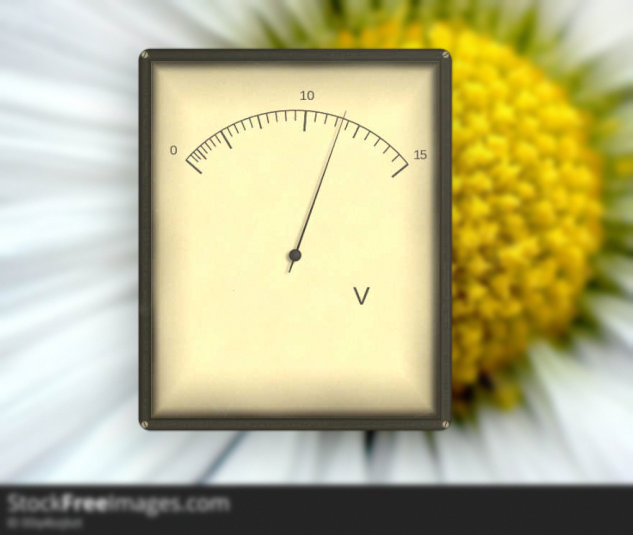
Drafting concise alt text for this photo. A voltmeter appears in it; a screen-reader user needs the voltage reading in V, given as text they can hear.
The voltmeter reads 11.75 V
